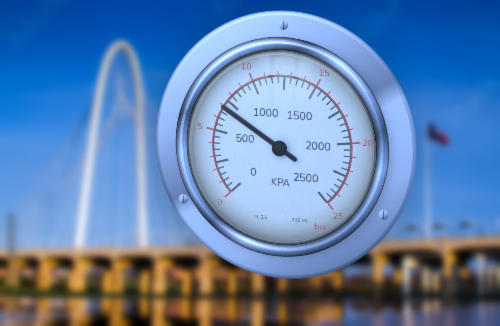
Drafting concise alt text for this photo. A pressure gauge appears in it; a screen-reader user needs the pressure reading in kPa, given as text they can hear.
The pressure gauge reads 700 kPa
